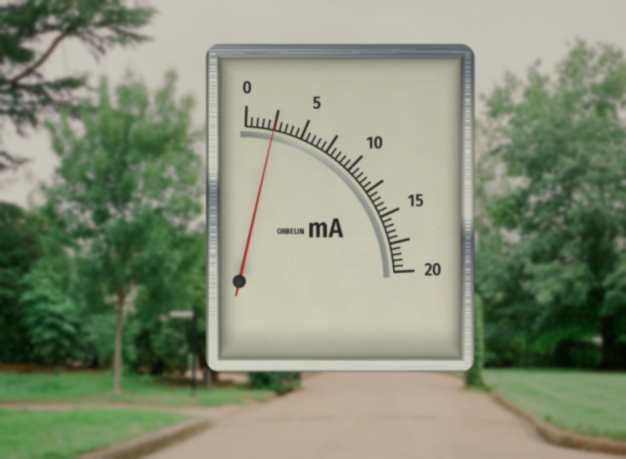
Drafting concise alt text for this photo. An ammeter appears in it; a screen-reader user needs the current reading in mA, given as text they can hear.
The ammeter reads 2.5 mA
